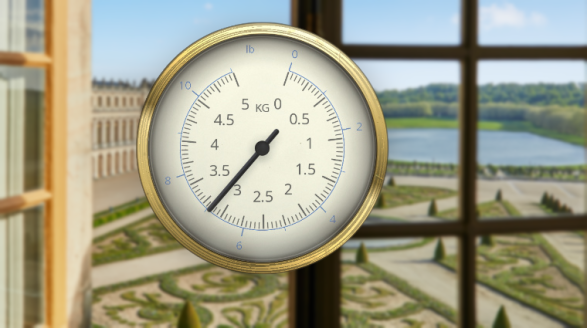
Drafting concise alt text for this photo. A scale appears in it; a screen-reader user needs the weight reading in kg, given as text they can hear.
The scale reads 3.15 kg
